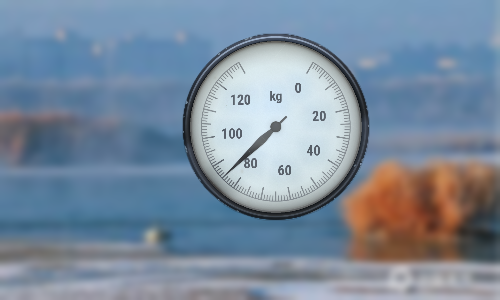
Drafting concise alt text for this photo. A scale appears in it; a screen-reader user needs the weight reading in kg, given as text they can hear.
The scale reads 85 kg
